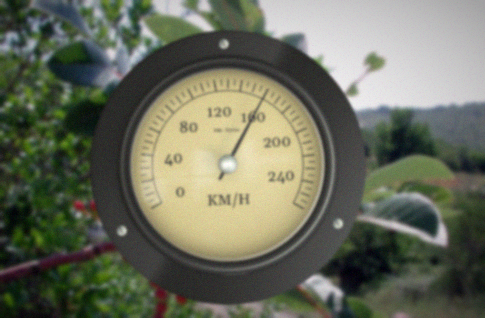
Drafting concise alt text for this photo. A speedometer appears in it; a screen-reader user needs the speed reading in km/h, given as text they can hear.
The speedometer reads 160 km/h
